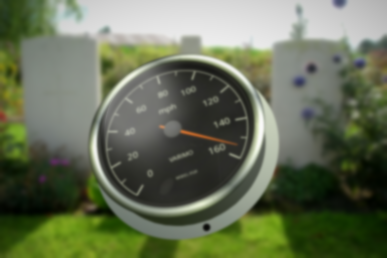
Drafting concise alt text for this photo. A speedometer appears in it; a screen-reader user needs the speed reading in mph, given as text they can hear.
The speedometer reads 155 mph
